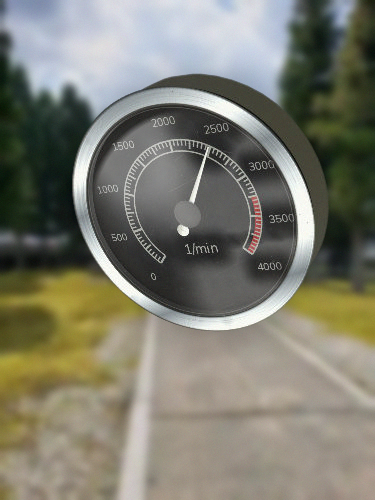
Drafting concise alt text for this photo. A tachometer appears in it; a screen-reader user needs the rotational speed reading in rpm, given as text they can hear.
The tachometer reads 2500 rpm
